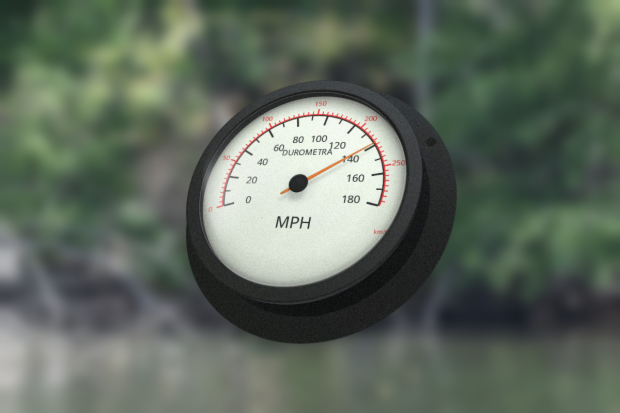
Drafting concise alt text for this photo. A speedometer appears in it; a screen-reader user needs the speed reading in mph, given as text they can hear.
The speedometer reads 140 mph
